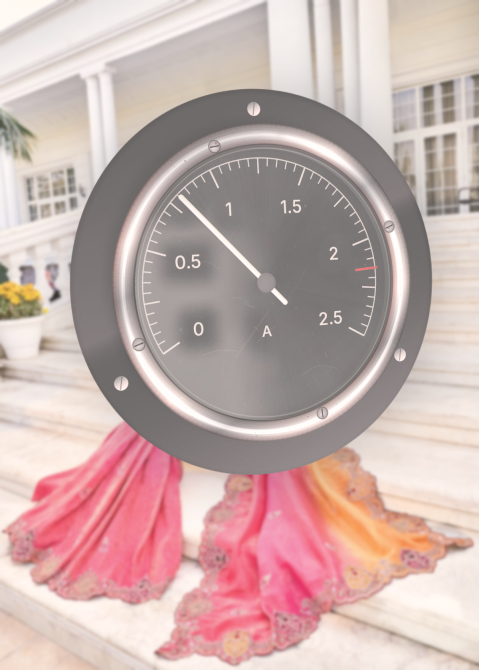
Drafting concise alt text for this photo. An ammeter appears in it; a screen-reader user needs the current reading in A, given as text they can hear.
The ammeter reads 0.8 A
